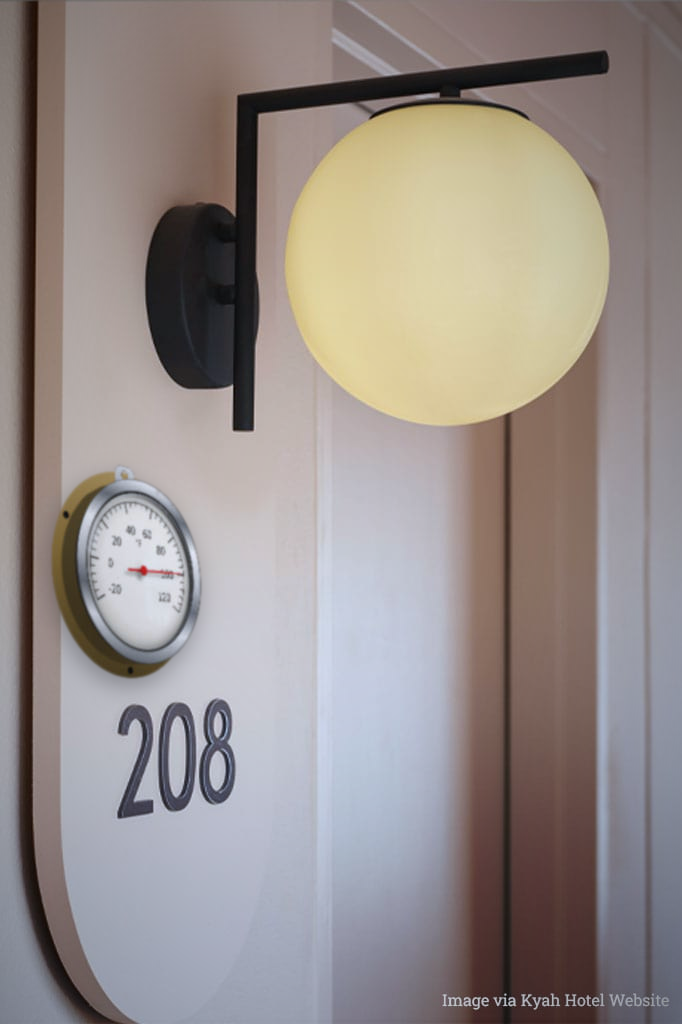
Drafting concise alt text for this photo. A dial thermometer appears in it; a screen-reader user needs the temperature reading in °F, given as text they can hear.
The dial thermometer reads 100 °F
